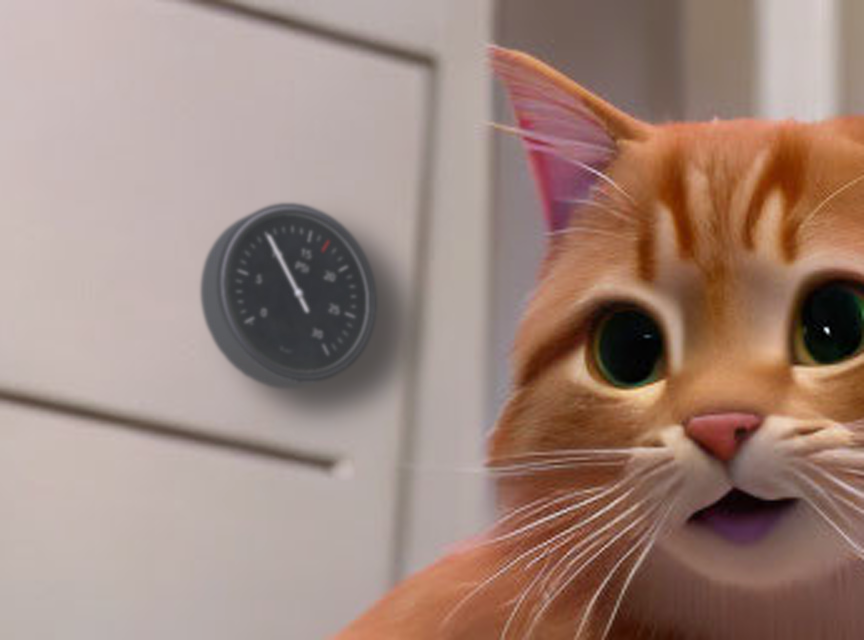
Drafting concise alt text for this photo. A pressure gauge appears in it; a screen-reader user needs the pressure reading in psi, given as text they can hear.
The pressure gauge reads 10 psi
